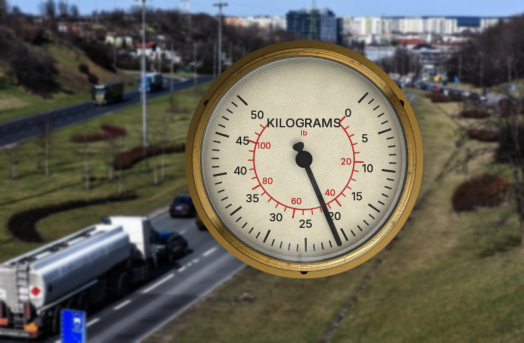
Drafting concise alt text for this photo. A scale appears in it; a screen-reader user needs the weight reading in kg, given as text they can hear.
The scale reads 21 kg
